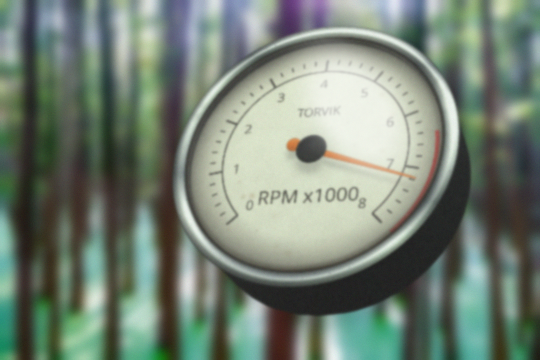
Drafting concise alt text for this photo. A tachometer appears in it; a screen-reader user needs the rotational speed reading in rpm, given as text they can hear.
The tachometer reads 7200 rpm
